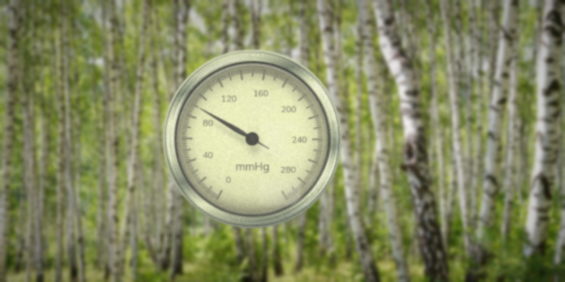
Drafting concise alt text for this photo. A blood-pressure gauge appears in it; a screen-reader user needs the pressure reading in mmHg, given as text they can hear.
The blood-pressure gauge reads 90 mmHg
